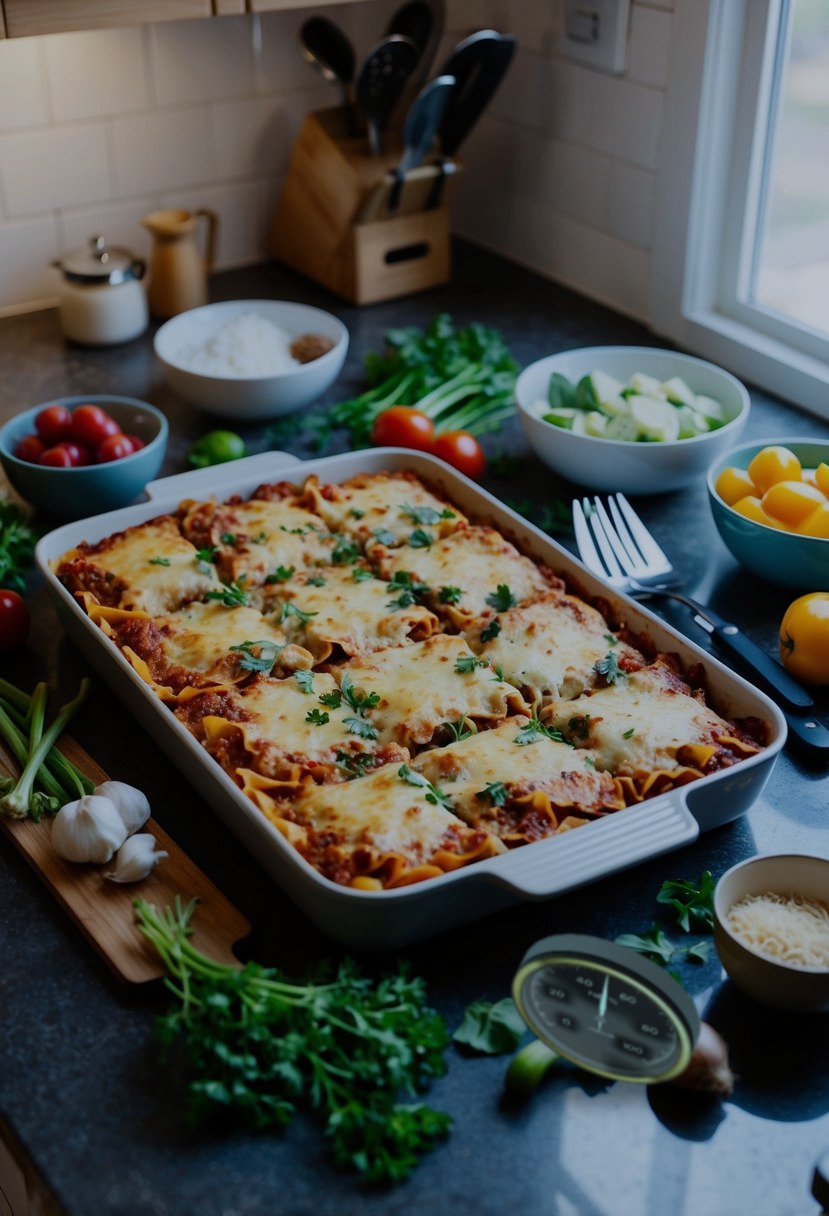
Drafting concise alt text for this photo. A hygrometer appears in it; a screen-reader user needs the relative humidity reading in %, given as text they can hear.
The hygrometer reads 50 %
